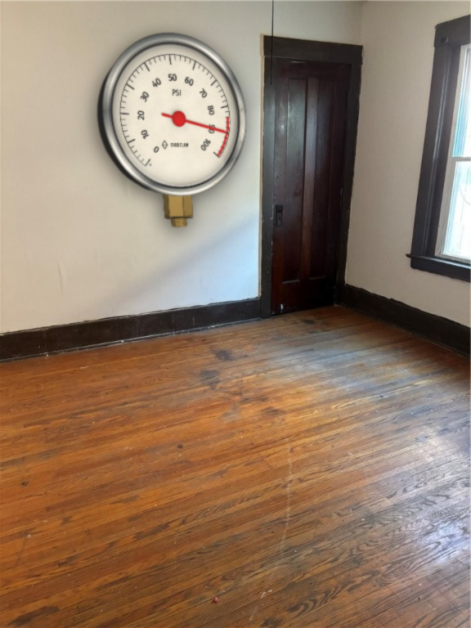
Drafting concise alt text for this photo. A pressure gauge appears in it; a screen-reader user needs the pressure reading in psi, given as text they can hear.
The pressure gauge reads 90 psi
